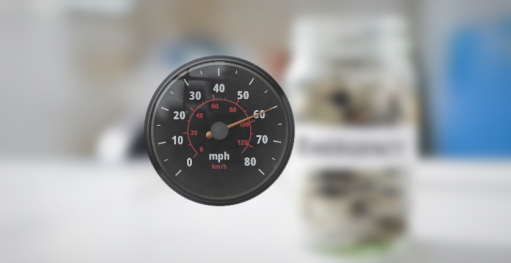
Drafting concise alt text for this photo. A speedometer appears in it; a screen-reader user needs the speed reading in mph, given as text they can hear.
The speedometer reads 60 mph
